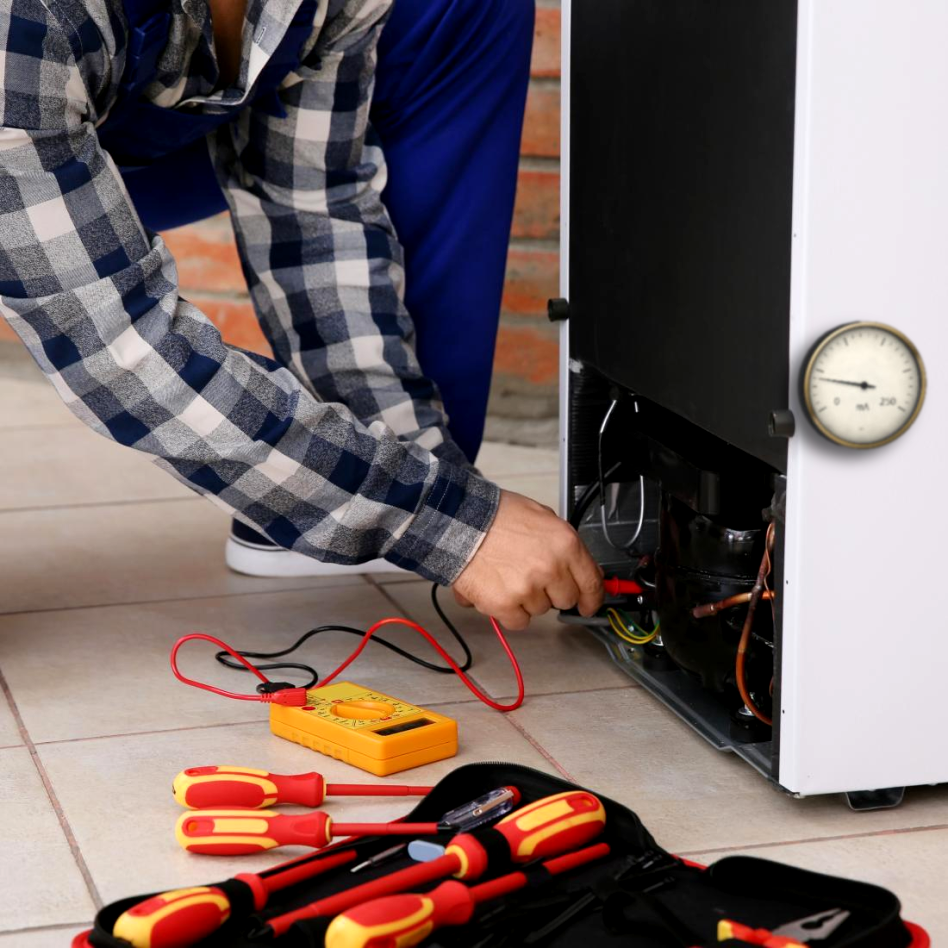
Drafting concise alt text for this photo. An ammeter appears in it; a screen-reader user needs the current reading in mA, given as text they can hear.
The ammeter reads 40 mA
